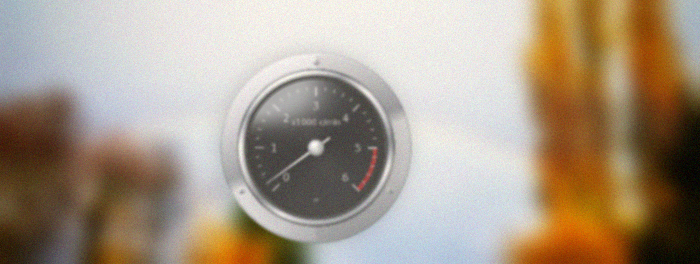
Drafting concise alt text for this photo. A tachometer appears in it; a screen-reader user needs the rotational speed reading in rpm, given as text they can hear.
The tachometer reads 200 rpm
